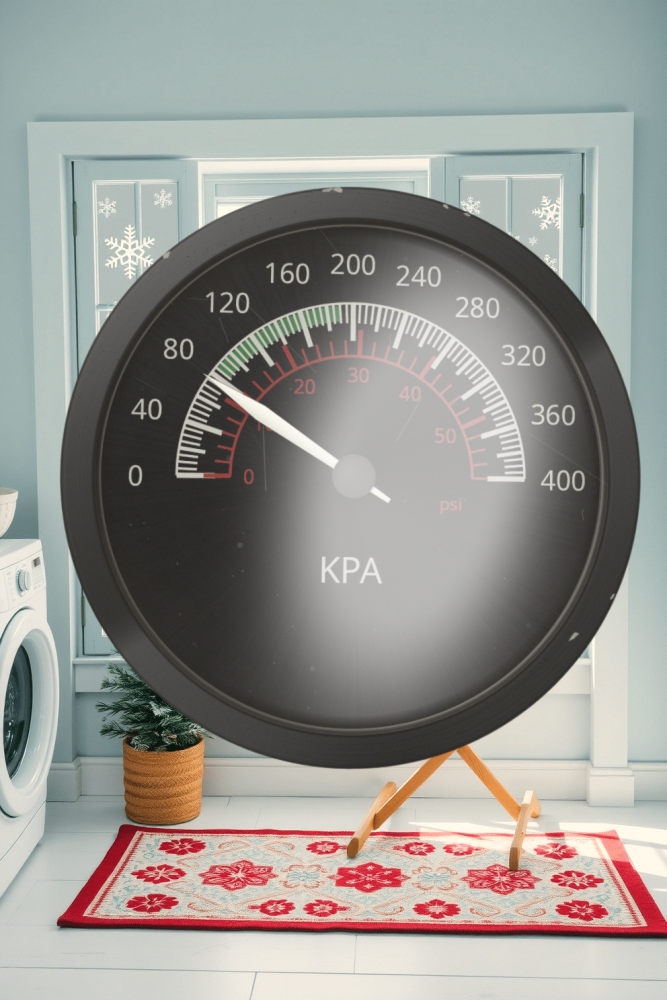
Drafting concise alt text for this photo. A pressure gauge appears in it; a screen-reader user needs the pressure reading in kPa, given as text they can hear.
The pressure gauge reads 75 kPa
